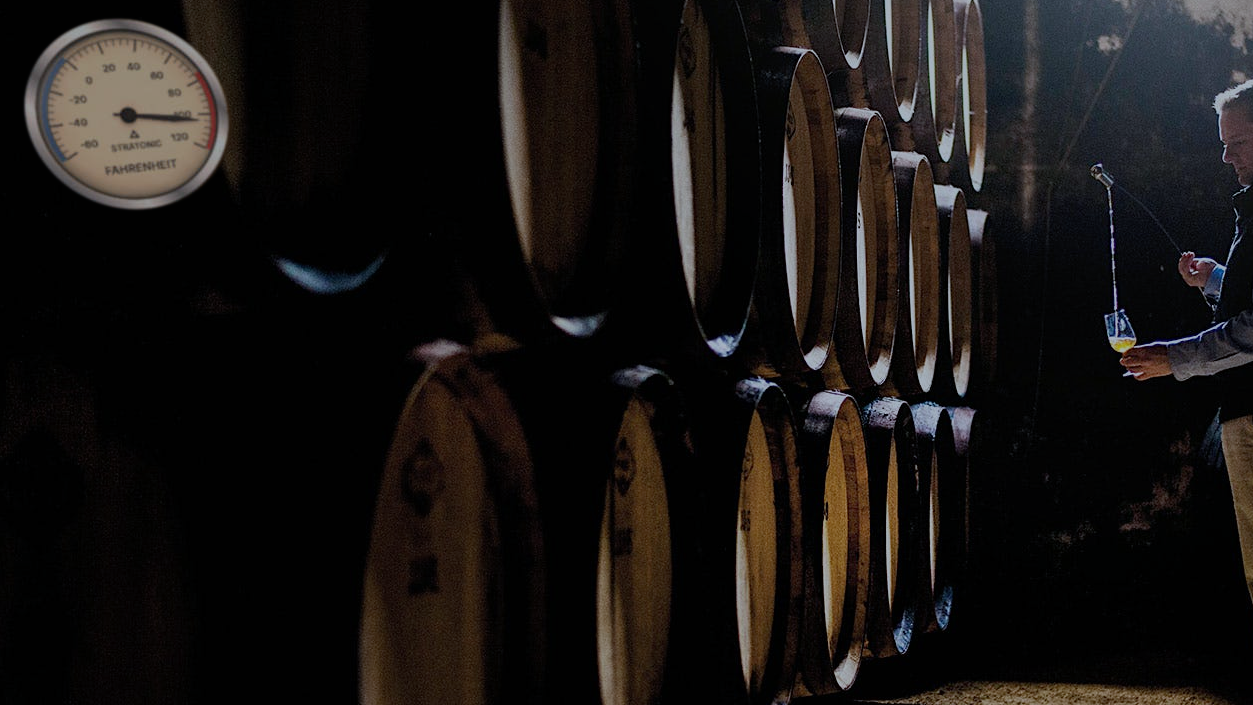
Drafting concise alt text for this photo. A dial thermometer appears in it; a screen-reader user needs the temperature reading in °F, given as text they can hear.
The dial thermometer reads 104 °F
